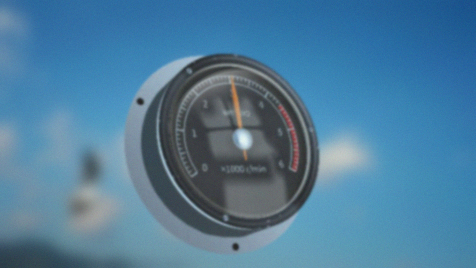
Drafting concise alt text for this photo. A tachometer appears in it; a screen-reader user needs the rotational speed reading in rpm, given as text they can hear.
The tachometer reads 3000 rpm
